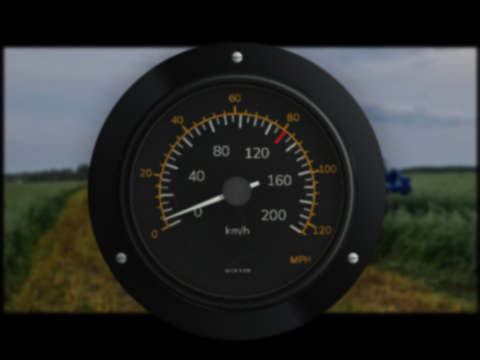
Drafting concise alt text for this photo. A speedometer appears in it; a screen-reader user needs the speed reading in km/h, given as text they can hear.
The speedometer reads 5 km/h
